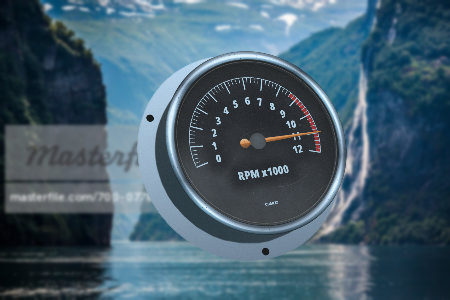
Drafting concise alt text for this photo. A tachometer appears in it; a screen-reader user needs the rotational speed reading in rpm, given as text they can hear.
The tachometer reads 11000 rpm
